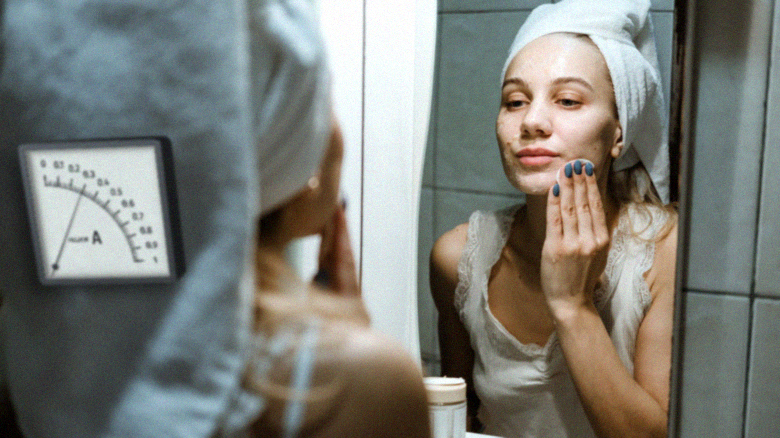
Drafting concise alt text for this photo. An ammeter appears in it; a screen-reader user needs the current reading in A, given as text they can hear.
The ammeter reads 0.3 A
